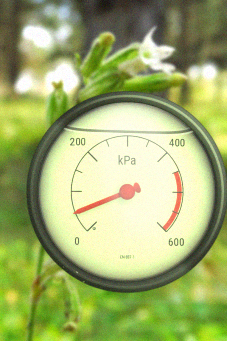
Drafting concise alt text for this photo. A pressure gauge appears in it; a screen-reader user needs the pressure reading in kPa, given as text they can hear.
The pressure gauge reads 50 kPa
